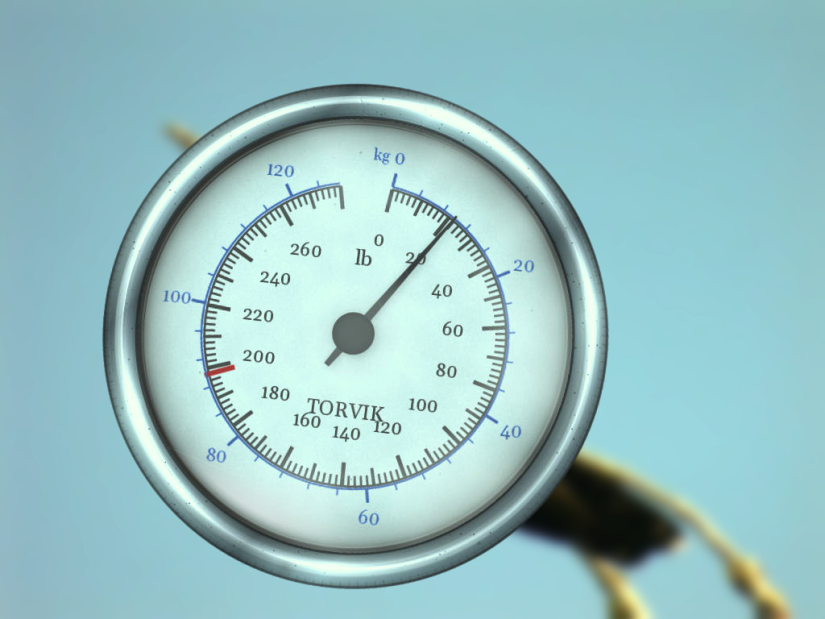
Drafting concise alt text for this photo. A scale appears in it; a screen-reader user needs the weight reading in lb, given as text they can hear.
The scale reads 22 lb
